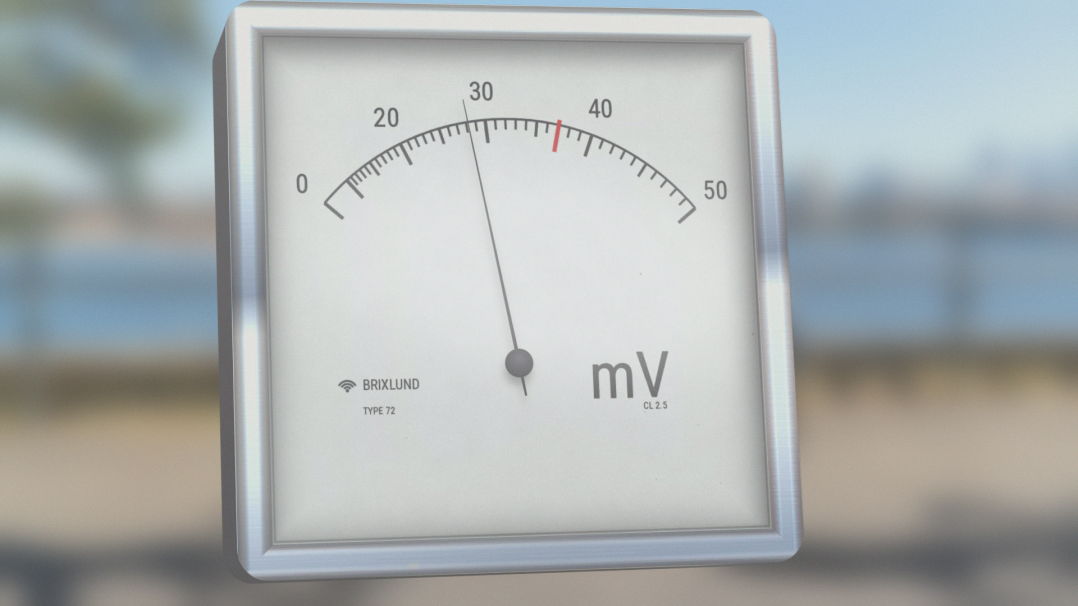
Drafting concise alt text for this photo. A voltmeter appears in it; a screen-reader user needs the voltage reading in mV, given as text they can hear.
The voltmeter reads 28 mV
